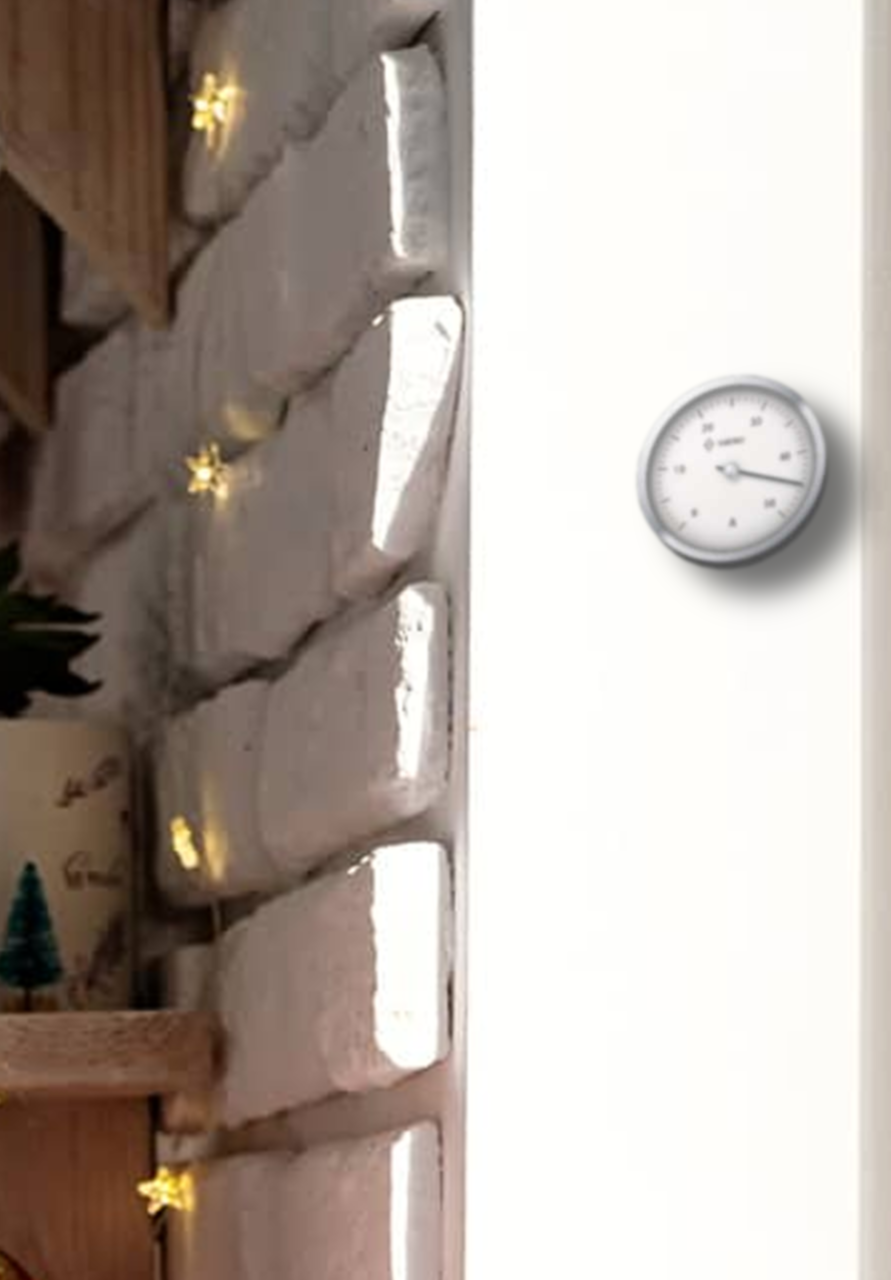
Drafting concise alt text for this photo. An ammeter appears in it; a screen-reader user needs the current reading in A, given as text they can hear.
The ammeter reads 45 A
